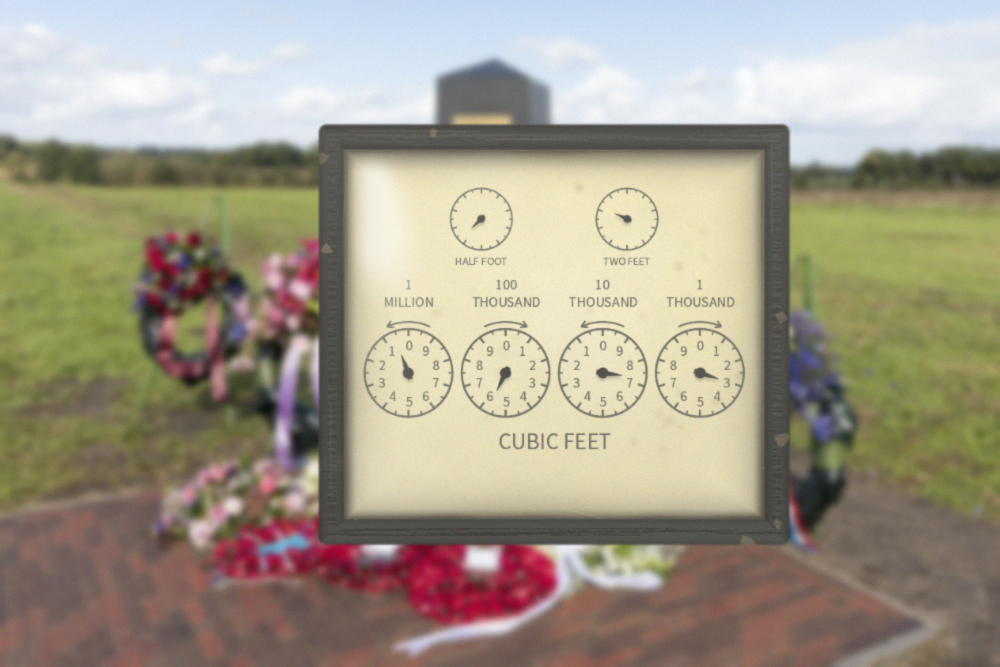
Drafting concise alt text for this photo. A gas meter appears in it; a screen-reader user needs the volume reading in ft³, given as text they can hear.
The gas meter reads 57300 ft³
